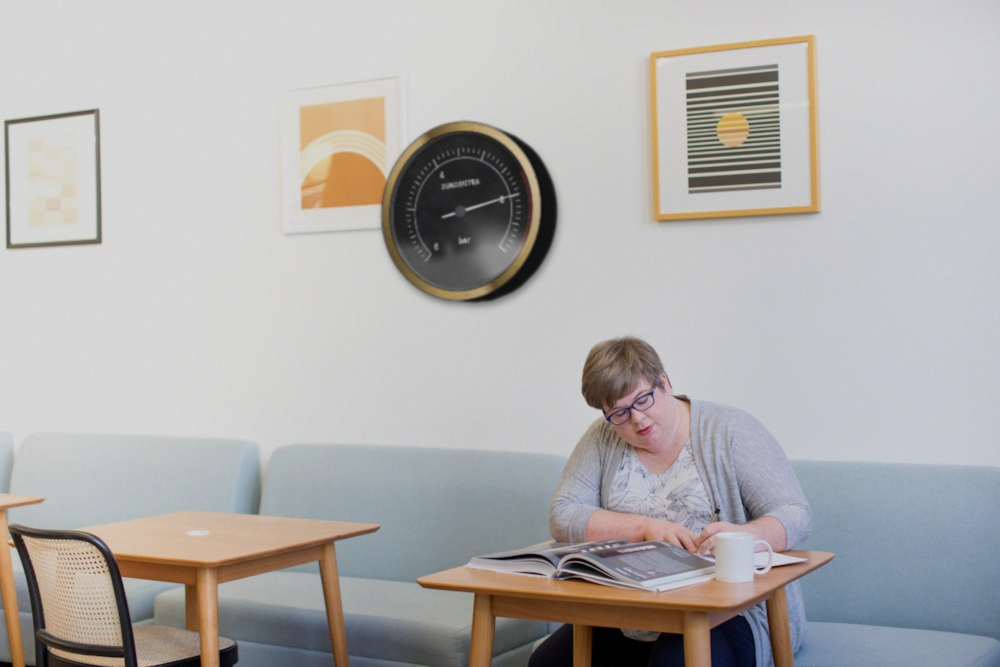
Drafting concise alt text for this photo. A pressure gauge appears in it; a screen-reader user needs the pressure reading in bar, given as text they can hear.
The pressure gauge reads 8 bar
